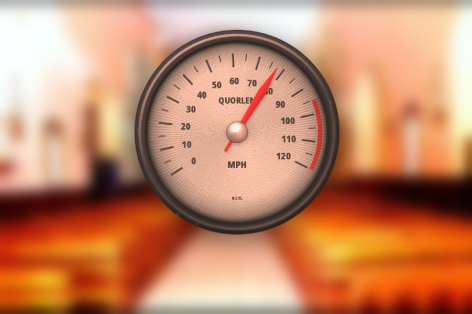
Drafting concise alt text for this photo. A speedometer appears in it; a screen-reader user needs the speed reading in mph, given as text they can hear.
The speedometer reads 77.5 mph
